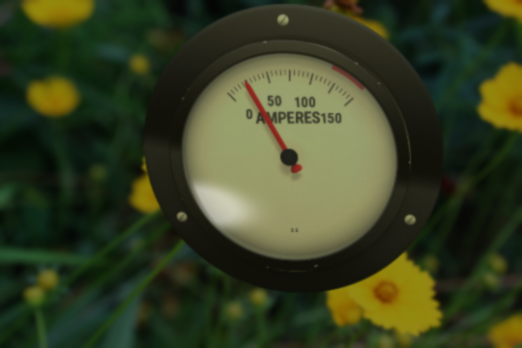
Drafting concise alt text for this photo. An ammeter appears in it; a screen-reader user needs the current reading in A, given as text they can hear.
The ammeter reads 25 A
